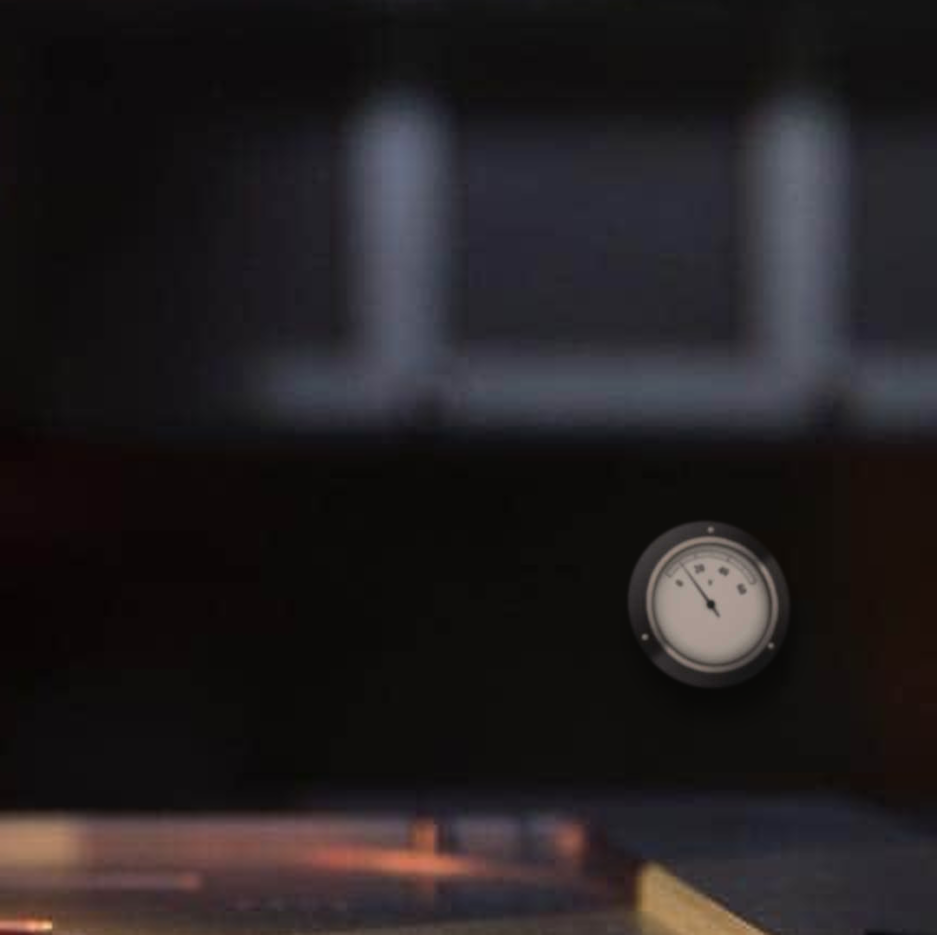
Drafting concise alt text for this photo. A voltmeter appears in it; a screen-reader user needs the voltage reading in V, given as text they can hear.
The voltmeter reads 10 V
